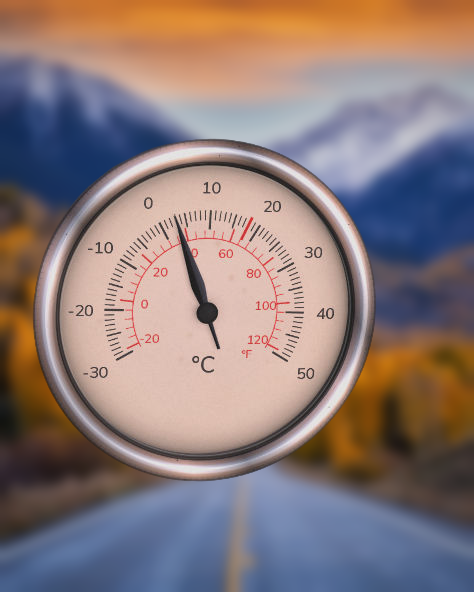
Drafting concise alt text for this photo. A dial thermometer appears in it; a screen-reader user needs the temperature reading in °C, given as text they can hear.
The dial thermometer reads 3 °C
